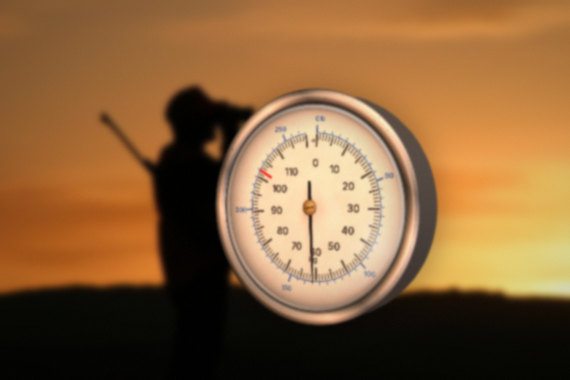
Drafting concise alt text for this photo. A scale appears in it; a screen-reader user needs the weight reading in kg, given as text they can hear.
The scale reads 60 kg
